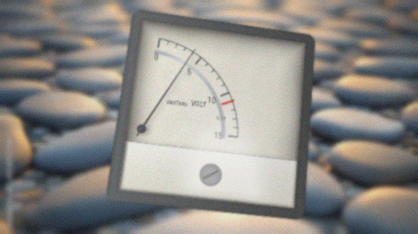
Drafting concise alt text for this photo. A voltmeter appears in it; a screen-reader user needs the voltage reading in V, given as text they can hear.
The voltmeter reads 4 V
